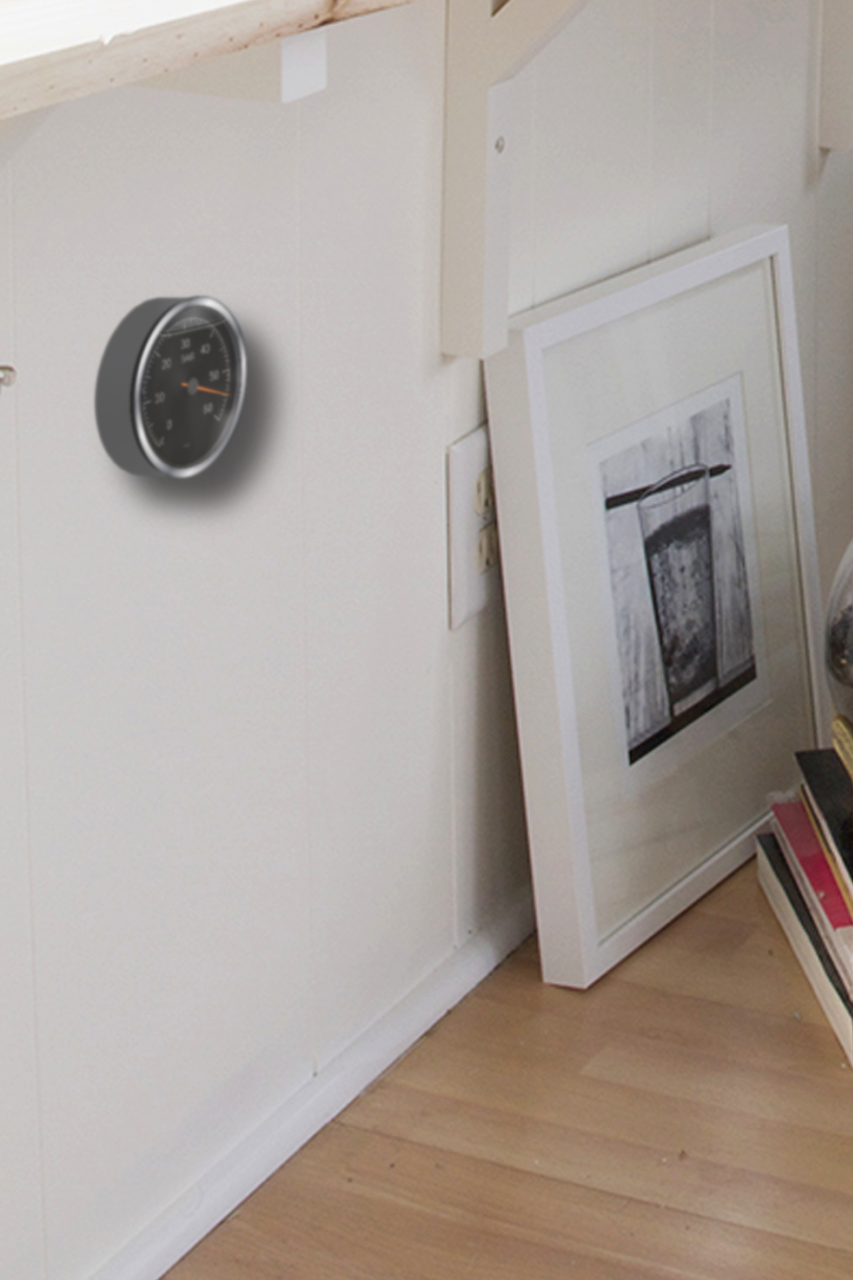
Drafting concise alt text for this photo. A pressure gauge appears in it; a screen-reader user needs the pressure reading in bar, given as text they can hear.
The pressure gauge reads 55 bar
